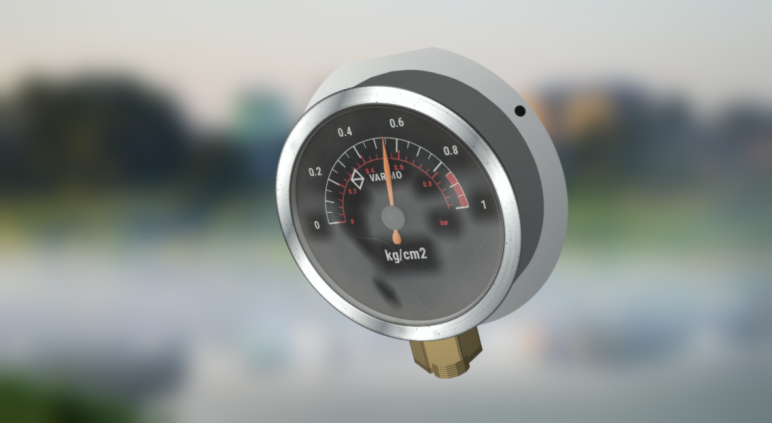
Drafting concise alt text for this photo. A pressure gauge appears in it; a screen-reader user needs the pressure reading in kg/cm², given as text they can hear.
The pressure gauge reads 0.55 kg/cm²
